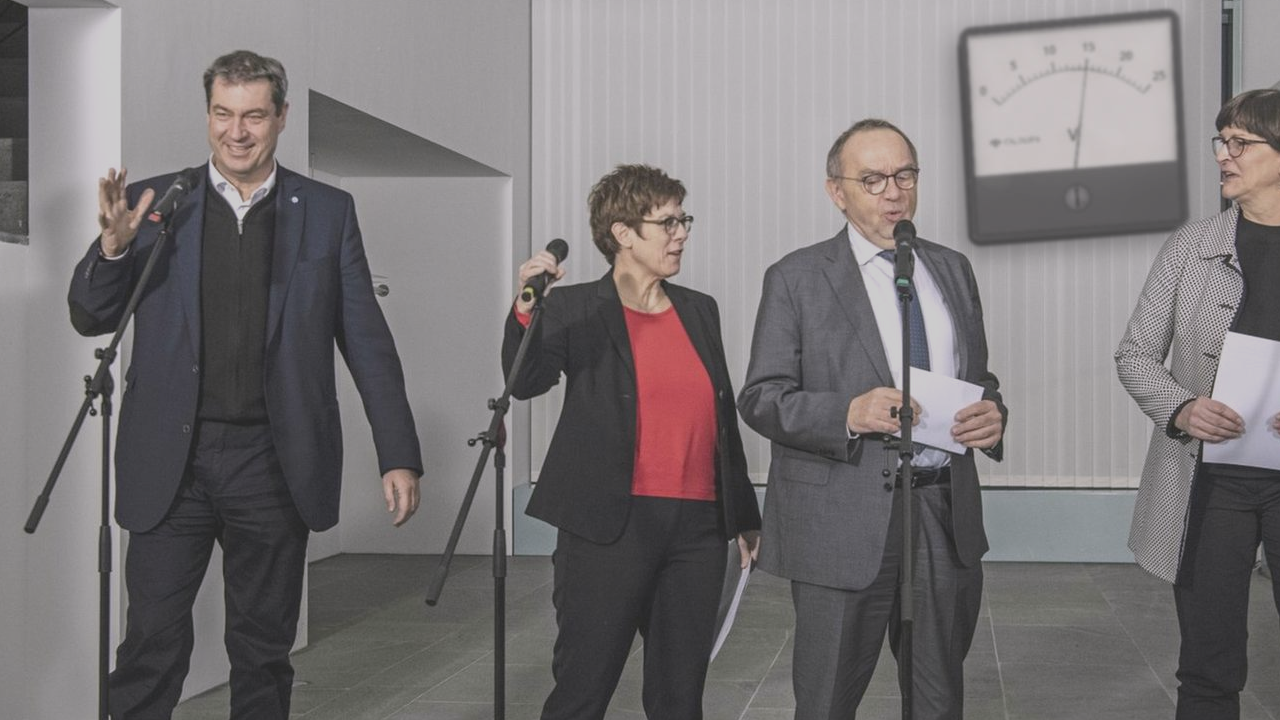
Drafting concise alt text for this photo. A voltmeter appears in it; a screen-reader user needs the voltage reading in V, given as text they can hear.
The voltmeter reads 15 V
